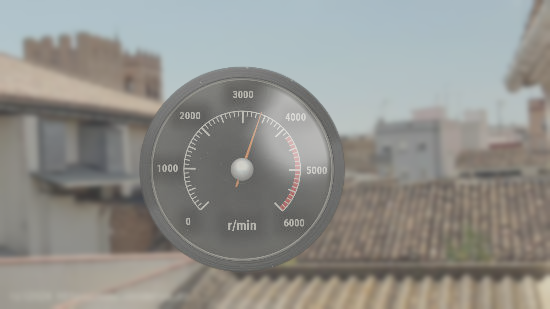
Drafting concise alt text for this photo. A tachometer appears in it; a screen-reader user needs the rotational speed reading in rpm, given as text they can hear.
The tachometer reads 3400 rpm
